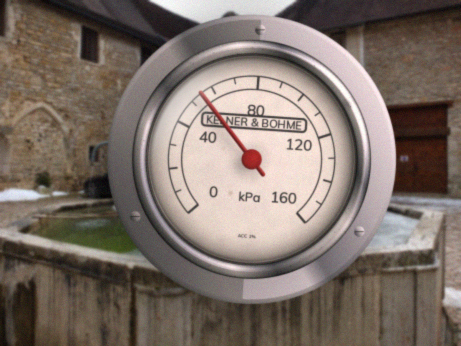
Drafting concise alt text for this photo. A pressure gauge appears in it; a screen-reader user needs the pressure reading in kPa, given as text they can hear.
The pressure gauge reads 55 kPa
